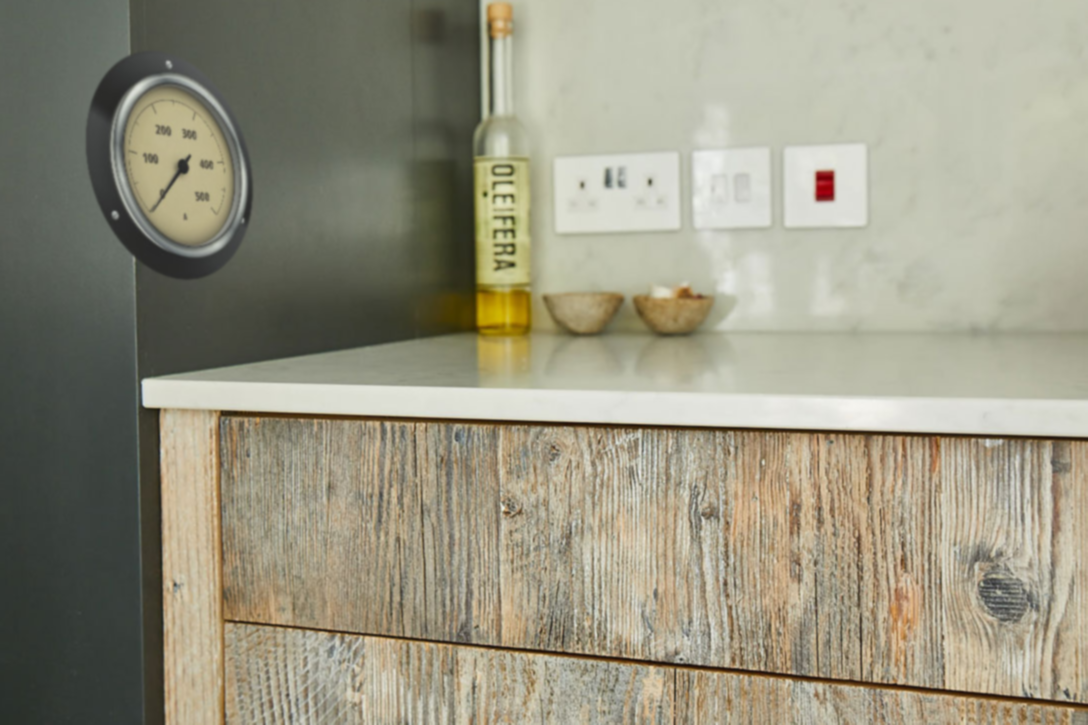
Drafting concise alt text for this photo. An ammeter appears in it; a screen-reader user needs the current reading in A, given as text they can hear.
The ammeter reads 0 A
